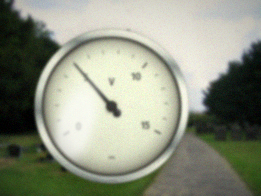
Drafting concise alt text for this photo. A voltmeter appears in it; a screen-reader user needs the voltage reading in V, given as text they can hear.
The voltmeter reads 5 V
